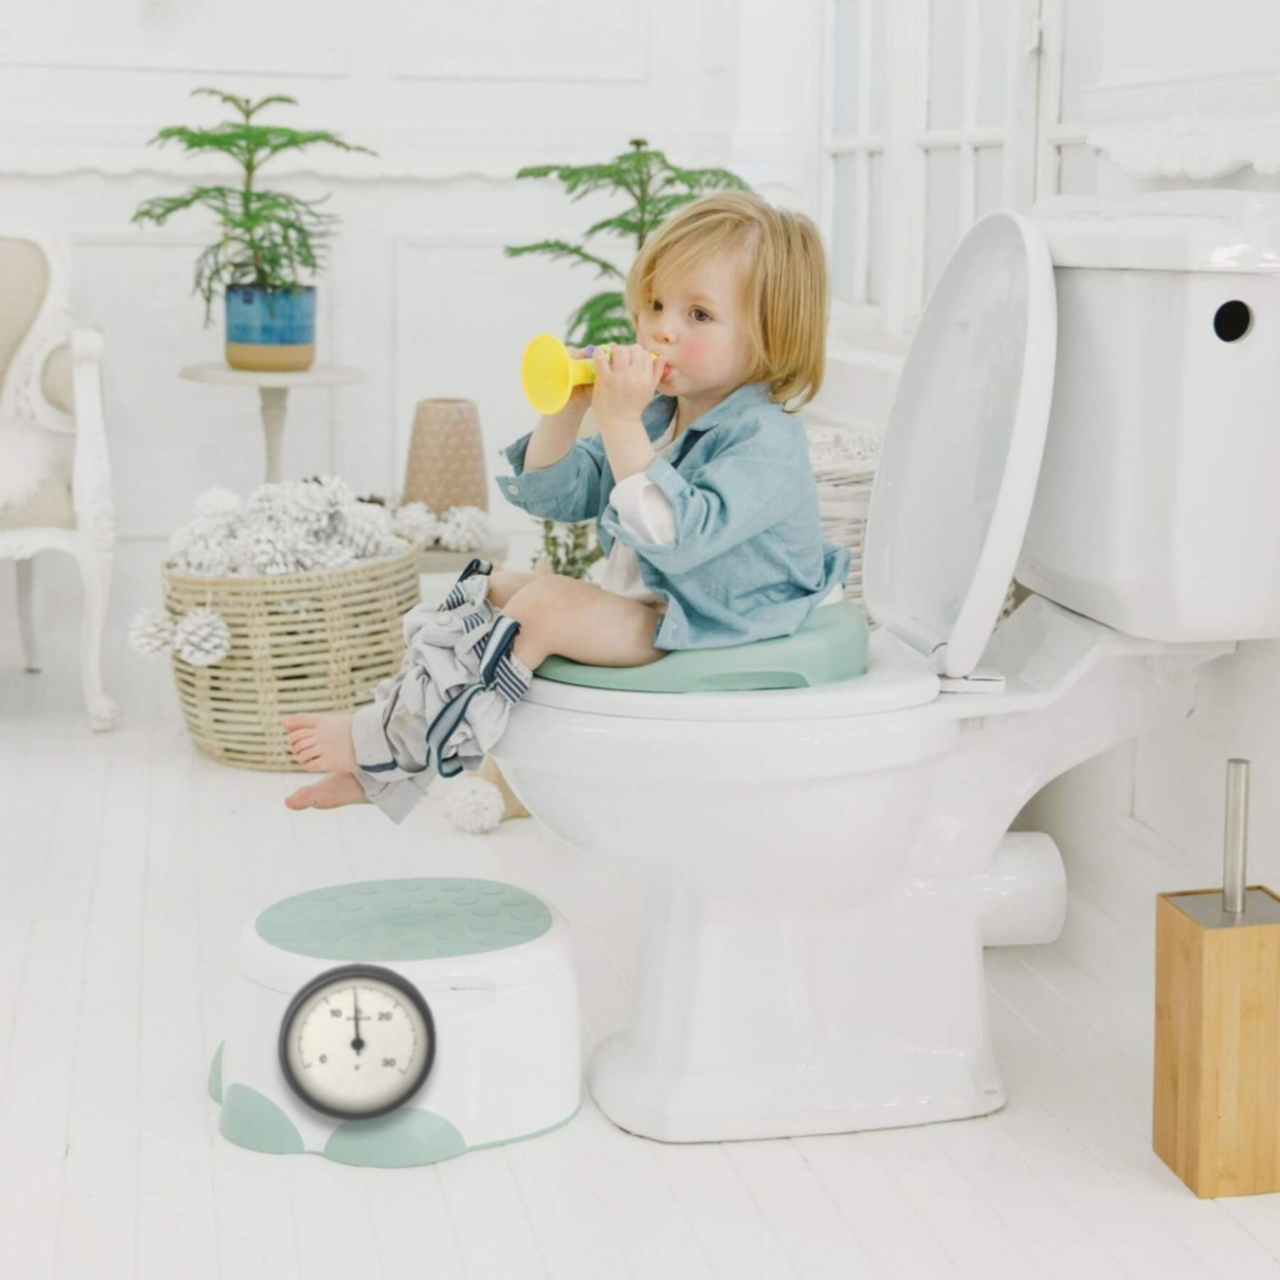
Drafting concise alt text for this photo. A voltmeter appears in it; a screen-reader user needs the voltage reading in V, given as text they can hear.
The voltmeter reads 14 V
